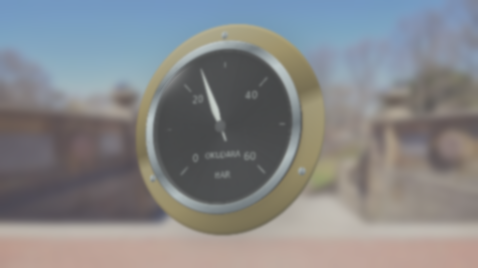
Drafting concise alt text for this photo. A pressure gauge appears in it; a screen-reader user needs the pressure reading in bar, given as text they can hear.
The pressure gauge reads 25 bar
